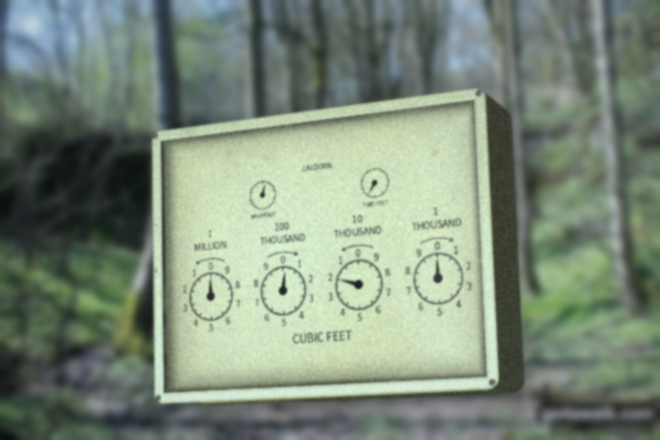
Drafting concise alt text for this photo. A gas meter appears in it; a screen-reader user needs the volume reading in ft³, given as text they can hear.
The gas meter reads 2000 ft³
